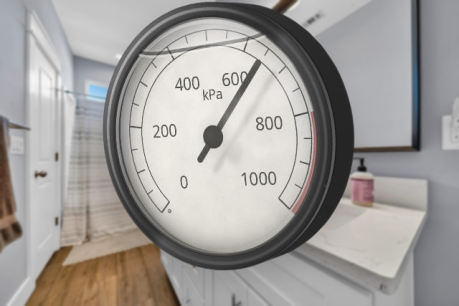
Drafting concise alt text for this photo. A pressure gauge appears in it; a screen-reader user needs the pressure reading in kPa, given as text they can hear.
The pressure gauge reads 650 kPa
